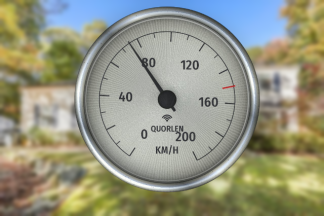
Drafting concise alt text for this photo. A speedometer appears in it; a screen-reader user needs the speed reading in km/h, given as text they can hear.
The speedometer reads 75 km/h
